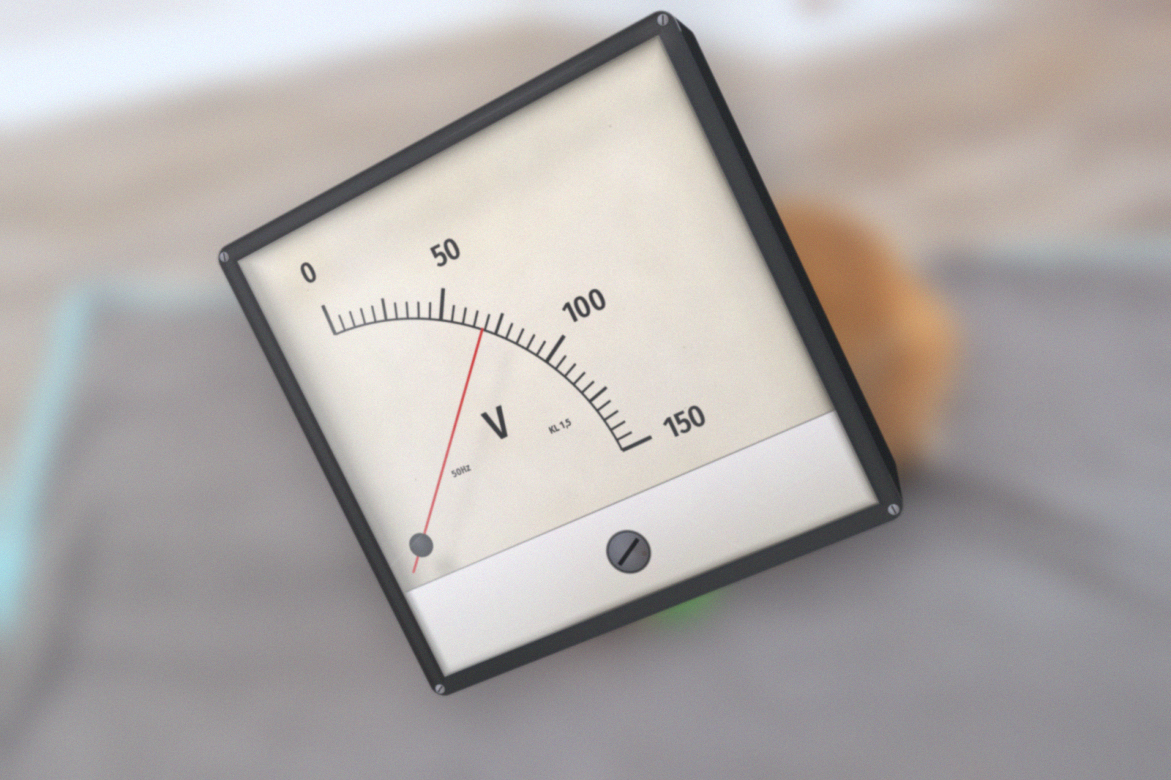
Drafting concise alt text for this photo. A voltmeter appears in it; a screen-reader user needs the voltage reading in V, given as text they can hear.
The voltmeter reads 70 V
